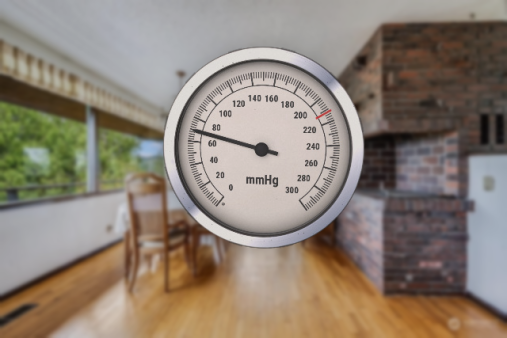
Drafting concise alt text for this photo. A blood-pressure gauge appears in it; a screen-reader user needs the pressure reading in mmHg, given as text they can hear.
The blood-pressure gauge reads 70 mmHg
